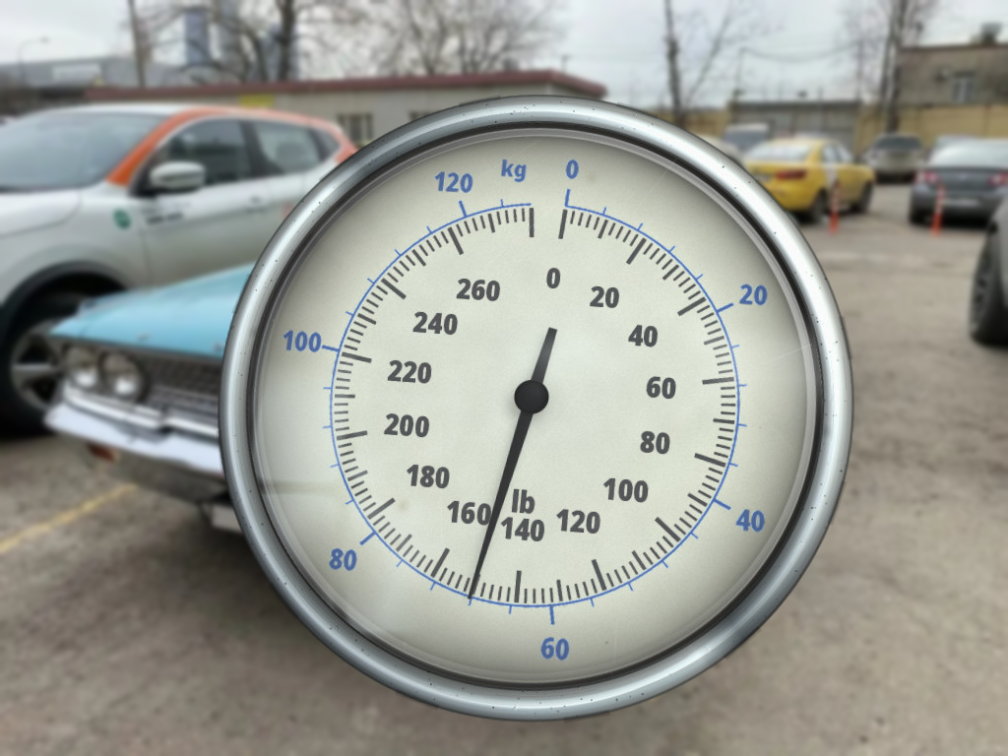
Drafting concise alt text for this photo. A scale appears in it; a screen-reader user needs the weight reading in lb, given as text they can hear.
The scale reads 150 lb
